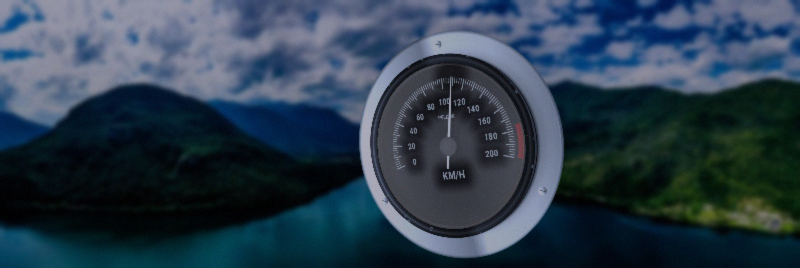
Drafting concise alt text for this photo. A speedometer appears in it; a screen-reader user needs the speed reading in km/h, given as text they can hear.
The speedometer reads 110 km/h
